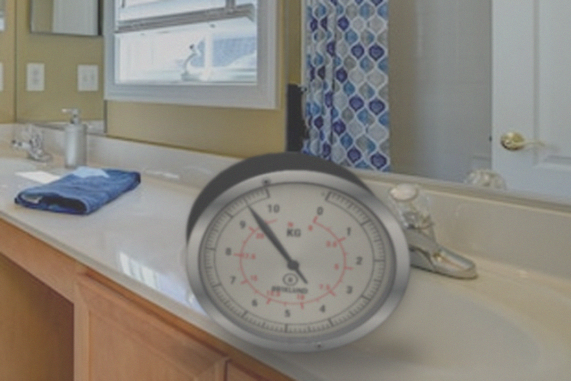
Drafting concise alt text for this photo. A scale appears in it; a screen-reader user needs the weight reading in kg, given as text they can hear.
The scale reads 9.5 kg
